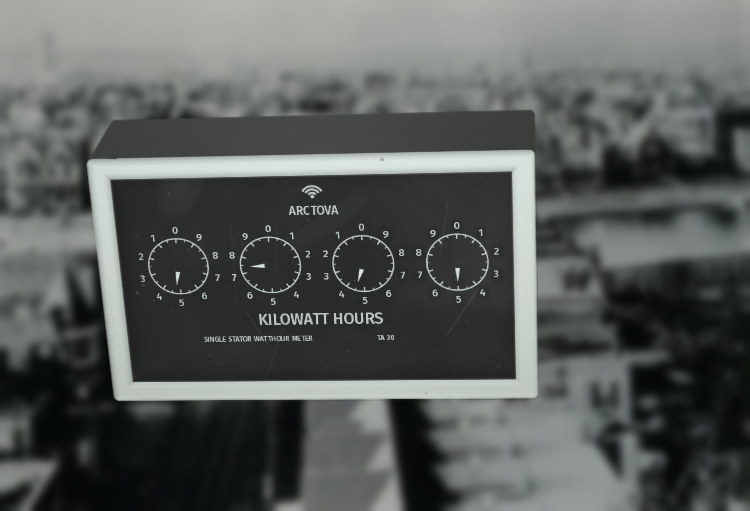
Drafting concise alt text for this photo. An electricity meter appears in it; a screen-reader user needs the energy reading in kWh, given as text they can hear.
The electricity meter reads 4745 kWh
